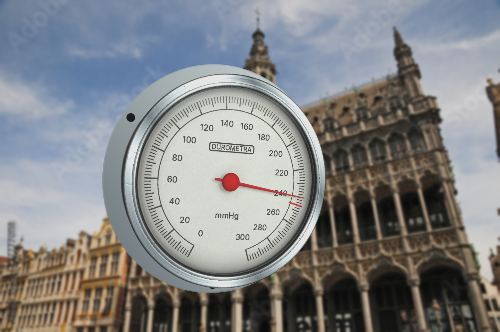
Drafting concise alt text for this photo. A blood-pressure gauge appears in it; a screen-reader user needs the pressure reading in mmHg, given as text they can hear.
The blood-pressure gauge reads 240 mmHg
